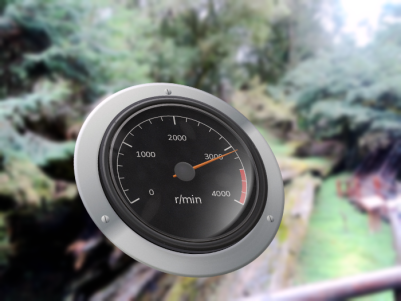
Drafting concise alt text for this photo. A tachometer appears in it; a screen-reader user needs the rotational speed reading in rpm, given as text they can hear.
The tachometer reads 3100 rpm
